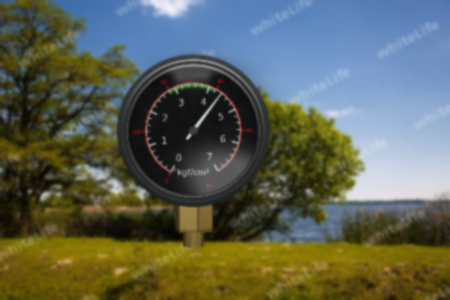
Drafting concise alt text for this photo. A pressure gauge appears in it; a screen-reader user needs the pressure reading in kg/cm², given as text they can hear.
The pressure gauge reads 4.4 kg/cm²
